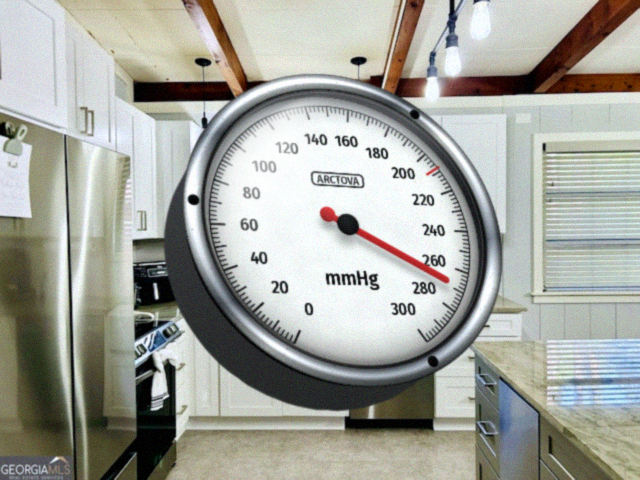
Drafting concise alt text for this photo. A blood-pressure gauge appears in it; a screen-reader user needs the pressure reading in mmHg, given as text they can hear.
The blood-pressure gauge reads 270 mmHg
